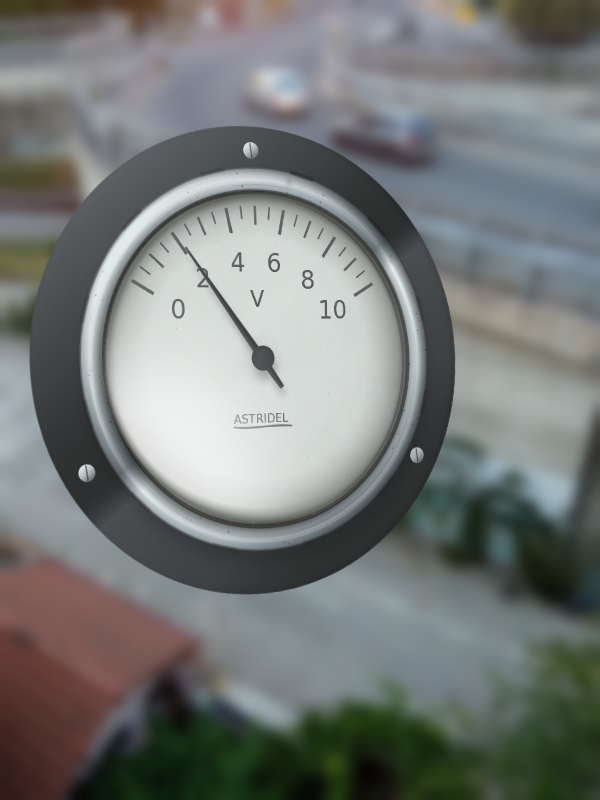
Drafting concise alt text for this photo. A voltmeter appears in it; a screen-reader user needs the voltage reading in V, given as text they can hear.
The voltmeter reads 2 V
